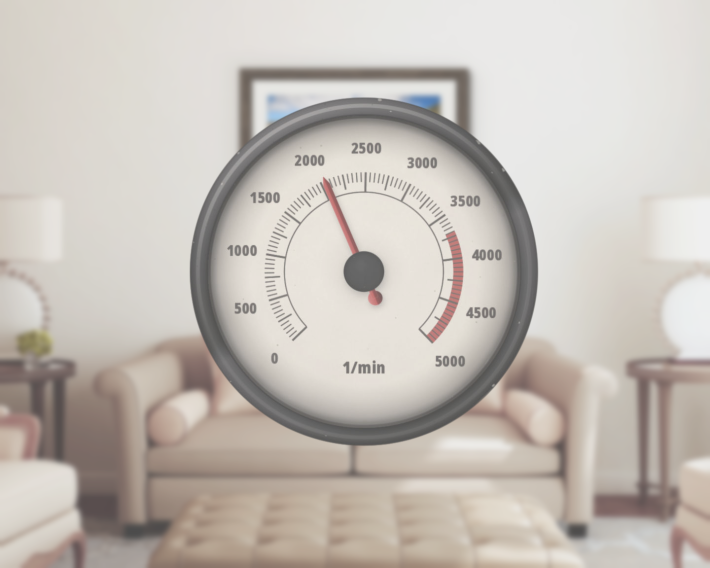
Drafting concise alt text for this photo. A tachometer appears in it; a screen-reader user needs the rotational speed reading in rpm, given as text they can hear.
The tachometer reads 2050 rpm
